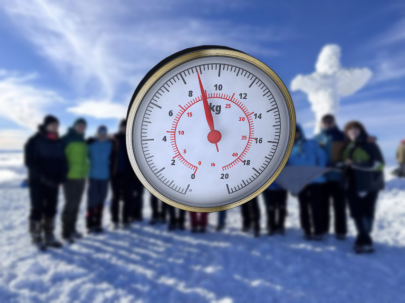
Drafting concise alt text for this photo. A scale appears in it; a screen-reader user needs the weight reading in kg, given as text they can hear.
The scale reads 8.8 kg
